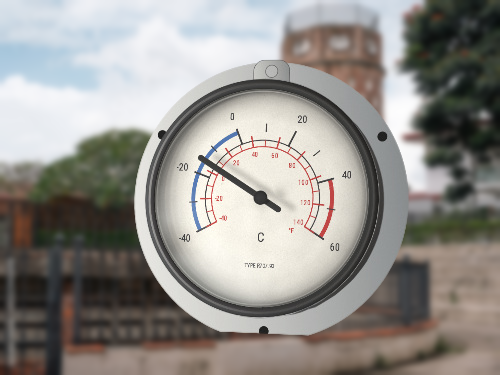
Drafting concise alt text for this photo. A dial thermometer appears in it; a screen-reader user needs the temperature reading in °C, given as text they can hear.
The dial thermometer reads -15 °C
